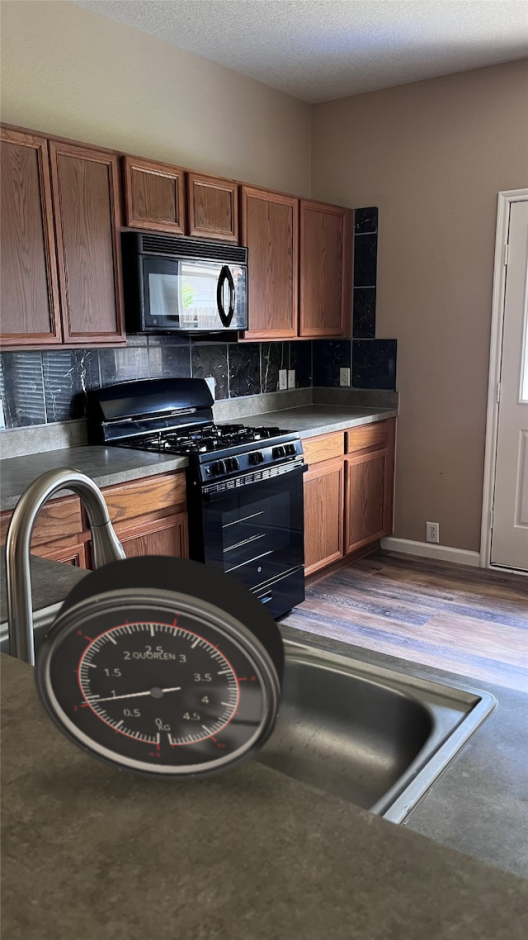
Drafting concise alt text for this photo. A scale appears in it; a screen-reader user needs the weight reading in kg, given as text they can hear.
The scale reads 1 kg
